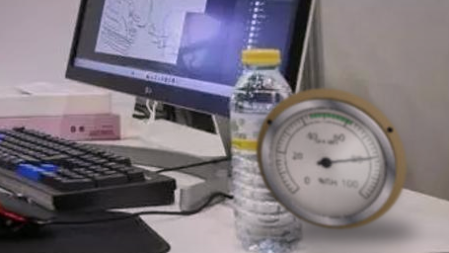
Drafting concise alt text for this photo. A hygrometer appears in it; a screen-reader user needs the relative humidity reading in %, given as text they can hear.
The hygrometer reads 80 %
